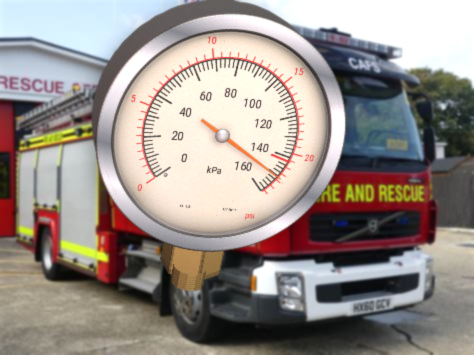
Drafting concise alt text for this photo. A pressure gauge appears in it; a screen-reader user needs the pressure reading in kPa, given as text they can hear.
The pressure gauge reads 150 kPa
